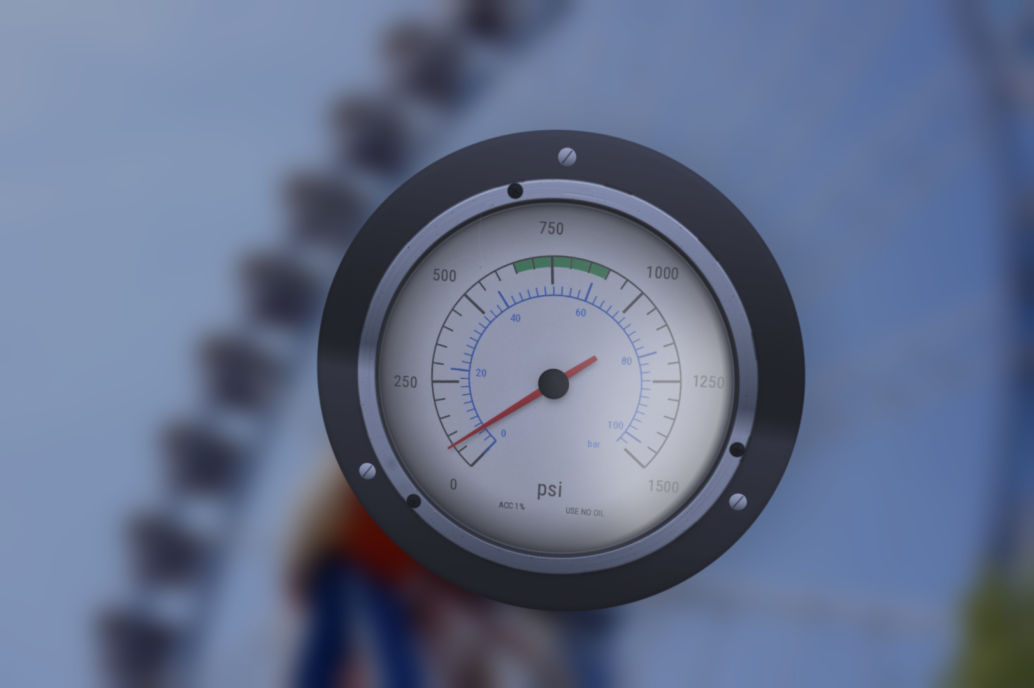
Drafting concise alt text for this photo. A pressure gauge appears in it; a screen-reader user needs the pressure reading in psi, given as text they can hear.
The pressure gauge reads 75 psi
